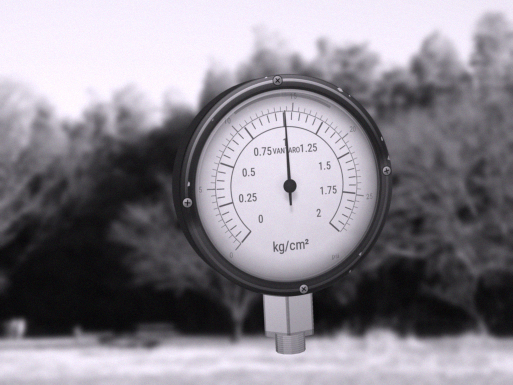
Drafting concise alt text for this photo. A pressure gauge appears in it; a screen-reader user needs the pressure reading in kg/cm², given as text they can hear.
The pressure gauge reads 1 kg/cm²
